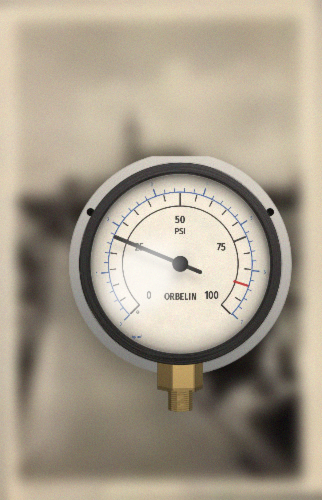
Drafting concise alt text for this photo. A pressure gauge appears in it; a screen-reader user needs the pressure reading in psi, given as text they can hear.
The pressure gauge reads 25 psi
